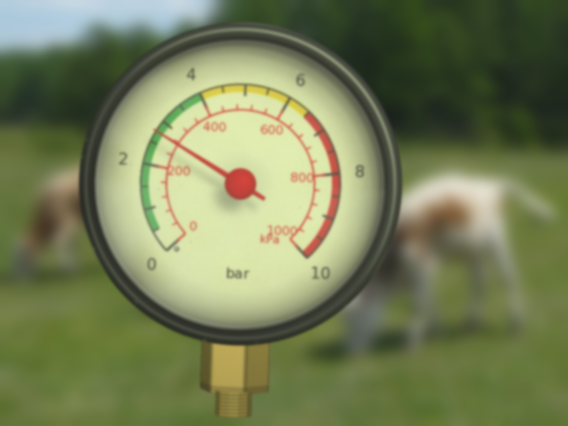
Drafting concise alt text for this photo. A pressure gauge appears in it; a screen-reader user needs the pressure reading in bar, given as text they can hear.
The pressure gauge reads 2.75 bar
